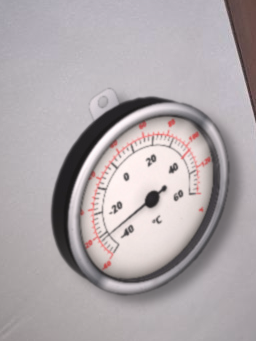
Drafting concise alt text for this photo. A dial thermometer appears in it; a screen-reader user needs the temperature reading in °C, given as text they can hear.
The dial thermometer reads -30 °C
